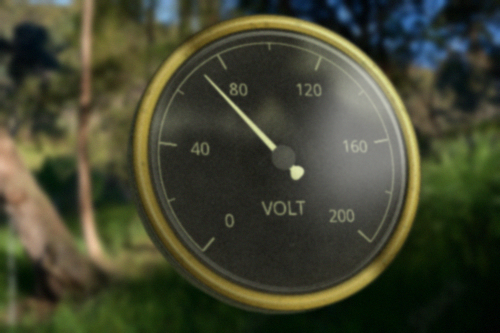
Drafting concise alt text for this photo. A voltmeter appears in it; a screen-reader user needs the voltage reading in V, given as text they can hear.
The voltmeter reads 70 V
